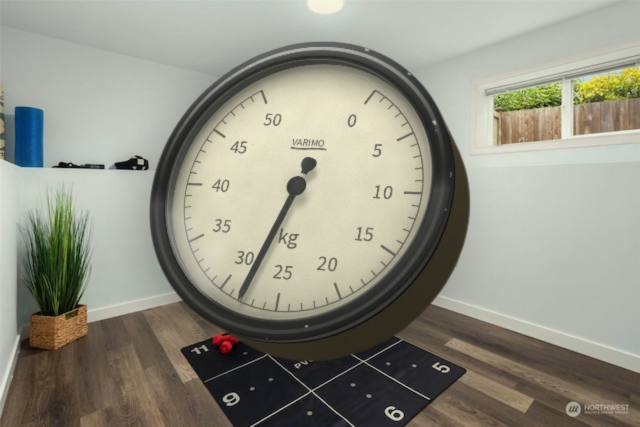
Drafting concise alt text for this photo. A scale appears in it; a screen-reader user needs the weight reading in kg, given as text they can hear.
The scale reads 28 kg
